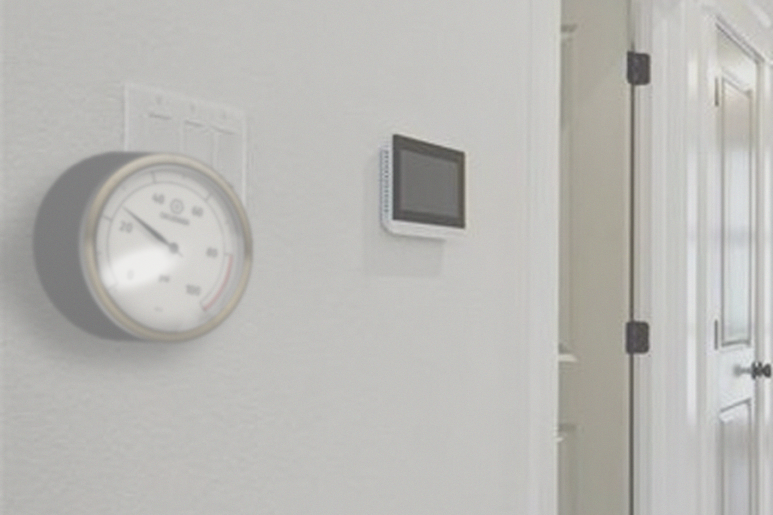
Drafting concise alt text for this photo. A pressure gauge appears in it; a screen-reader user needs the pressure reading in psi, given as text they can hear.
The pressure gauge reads 25 psi
